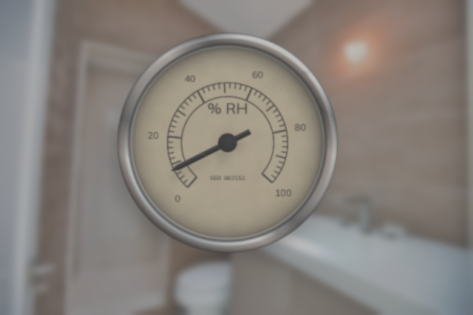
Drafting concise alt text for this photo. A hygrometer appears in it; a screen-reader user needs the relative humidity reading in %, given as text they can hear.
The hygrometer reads 8 %
